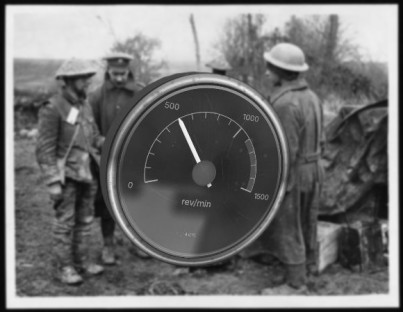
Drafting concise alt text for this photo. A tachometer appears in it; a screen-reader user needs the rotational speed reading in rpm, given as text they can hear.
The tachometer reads 500 rpm
